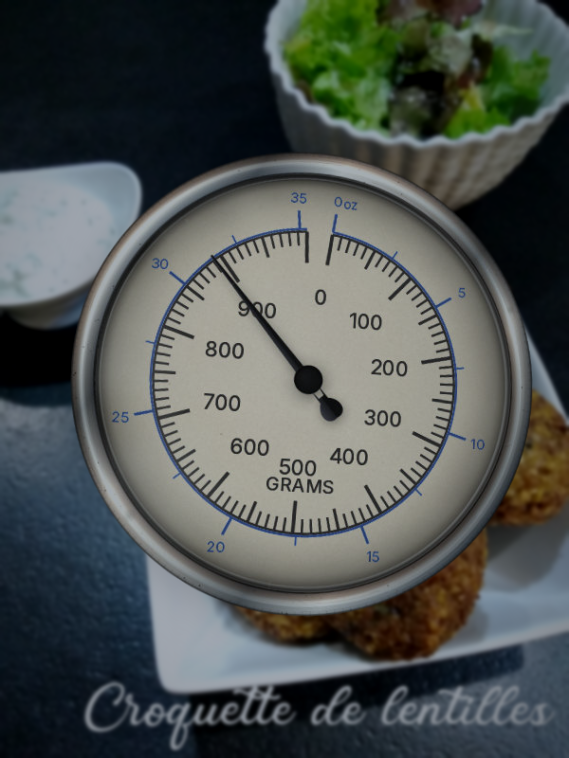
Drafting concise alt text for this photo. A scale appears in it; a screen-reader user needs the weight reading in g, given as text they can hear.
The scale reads 890 g
